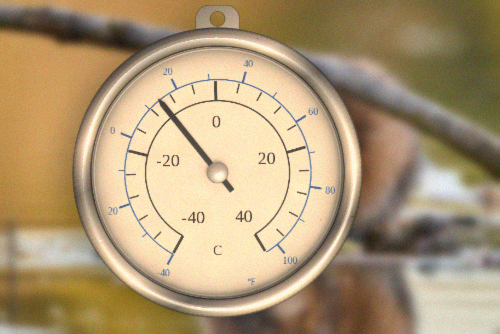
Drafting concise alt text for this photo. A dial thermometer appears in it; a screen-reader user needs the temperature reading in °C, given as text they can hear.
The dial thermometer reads -10 °C
